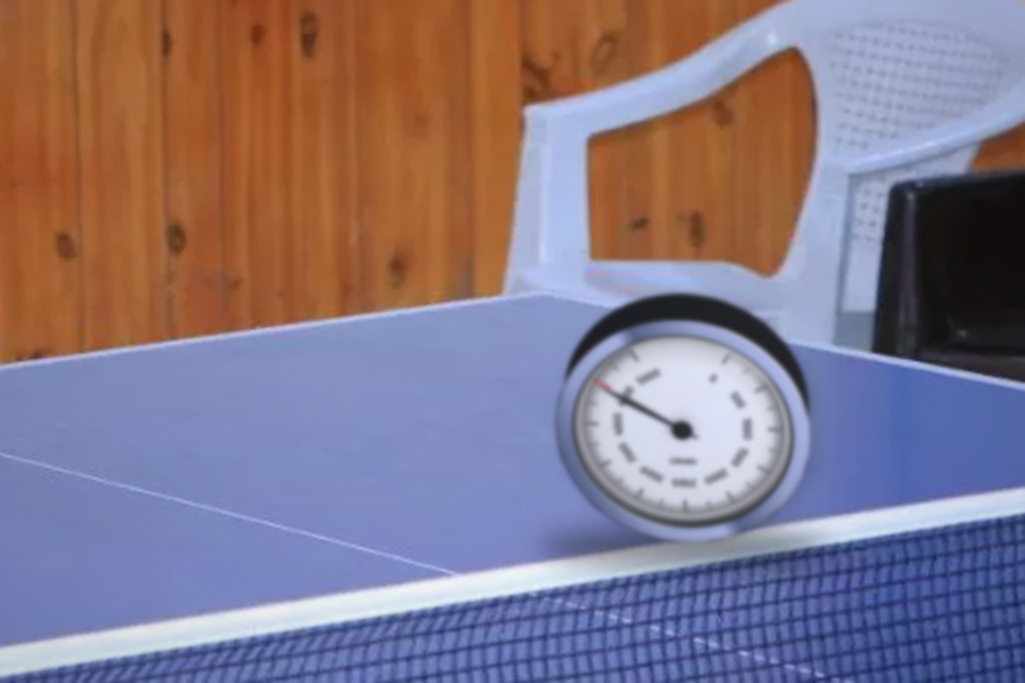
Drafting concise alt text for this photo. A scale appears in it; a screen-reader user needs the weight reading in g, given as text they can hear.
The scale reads 4500 g
